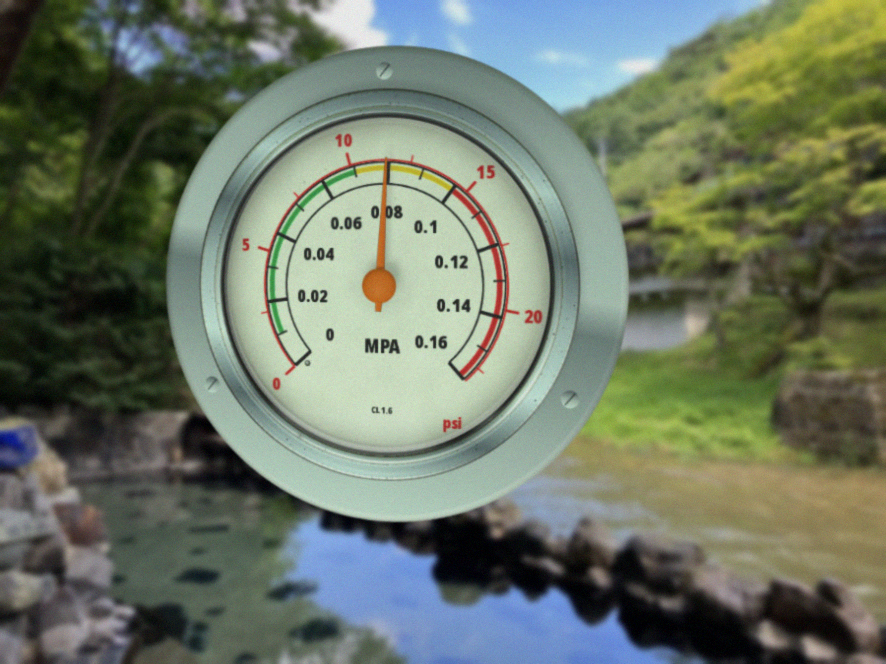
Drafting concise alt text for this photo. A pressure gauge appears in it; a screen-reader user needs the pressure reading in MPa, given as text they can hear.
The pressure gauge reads 0.08 MPa
